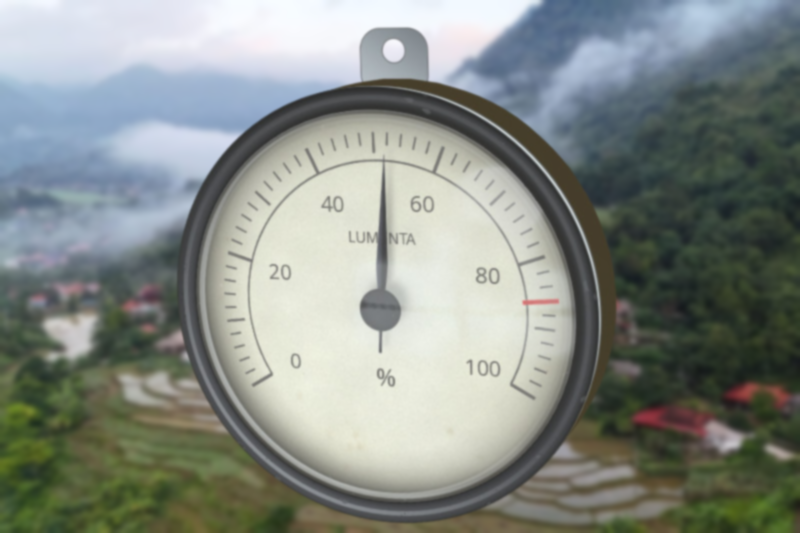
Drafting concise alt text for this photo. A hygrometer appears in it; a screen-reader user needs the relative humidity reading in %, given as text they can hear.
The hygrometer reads 52 %
